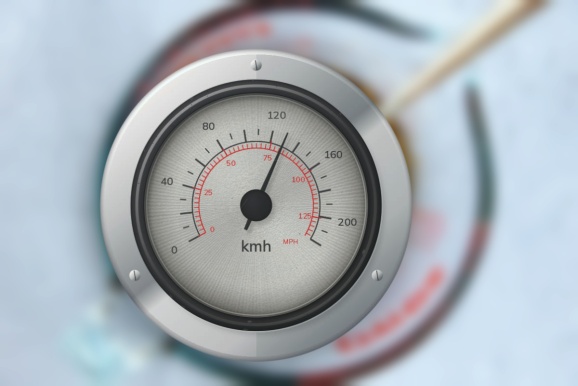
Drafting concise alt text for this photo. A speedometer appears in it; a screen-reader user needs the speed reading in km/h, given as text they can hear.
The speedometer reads 130 km/h
